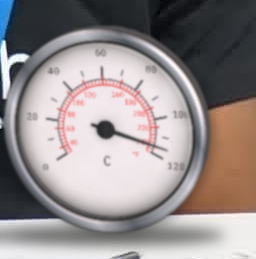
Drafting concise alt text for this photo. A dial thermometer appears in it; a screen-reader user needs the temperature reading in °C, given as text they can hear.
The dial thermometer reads 115 °C
